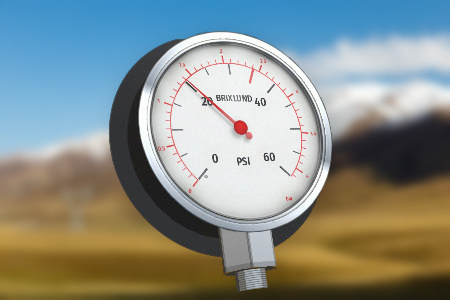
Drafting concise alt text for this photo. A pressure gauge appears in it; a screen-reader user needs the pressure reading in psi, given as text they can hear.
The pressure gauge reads 20 psi
